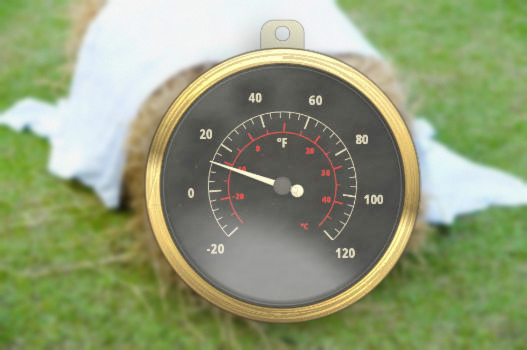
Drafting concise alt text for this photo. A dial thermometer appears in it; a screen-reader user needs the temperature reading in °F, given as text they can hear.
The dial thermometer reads 12 °F
